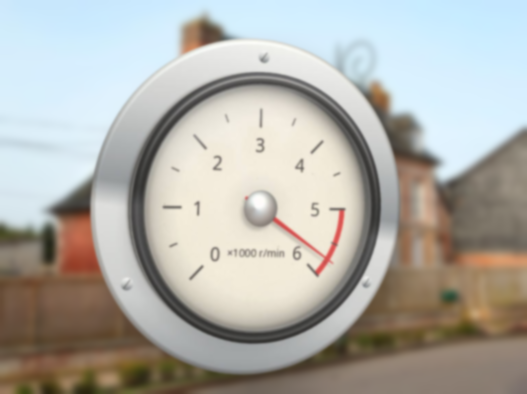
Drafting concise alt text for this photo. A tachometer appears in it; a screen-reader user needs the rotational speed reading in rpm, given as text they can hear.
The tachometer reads 5750 rpm
